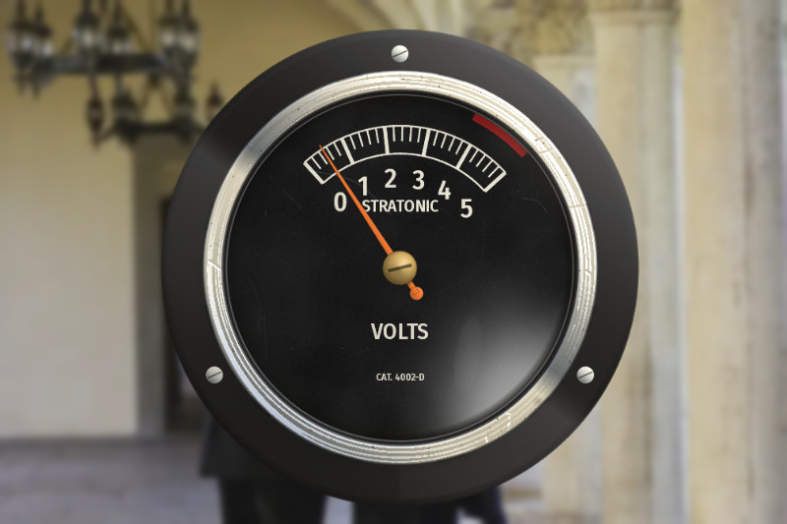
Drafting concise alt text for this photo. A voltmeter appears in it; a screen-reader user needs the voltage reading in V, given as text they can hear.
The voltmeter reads 0.5 V
